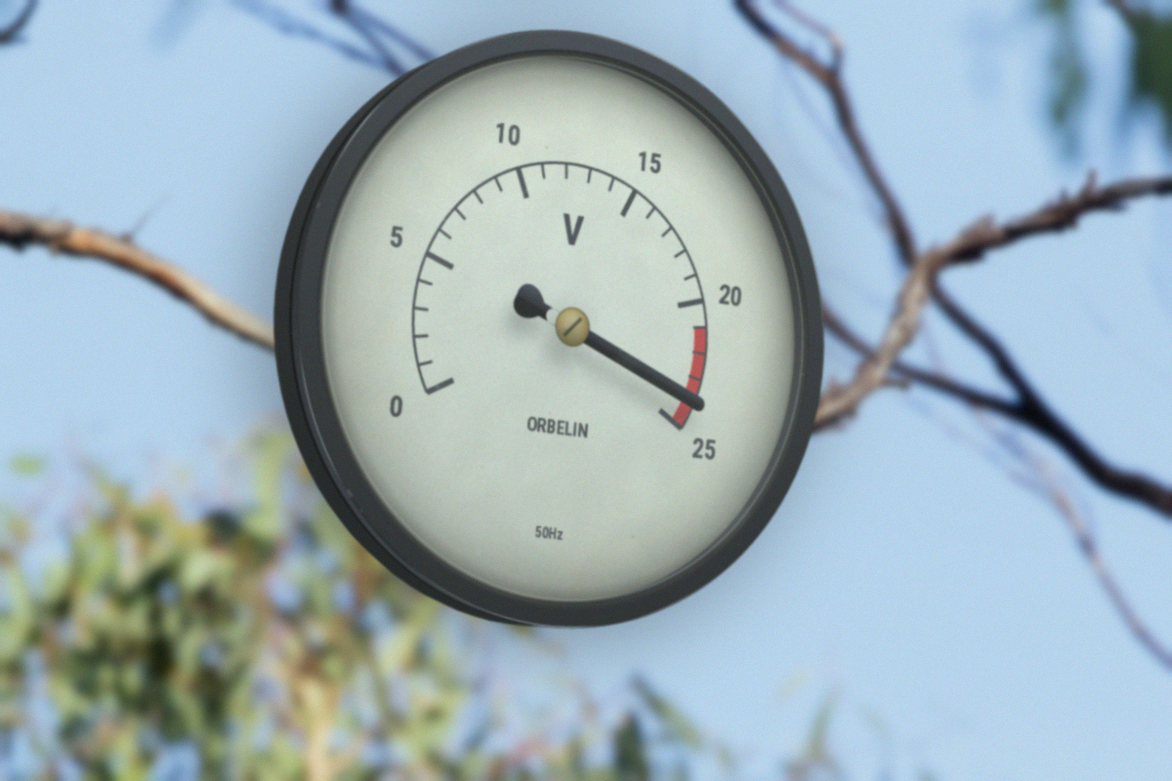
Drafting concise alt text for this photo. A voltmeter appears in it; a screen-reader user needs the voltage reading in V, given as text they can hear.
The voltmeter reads 24 V
